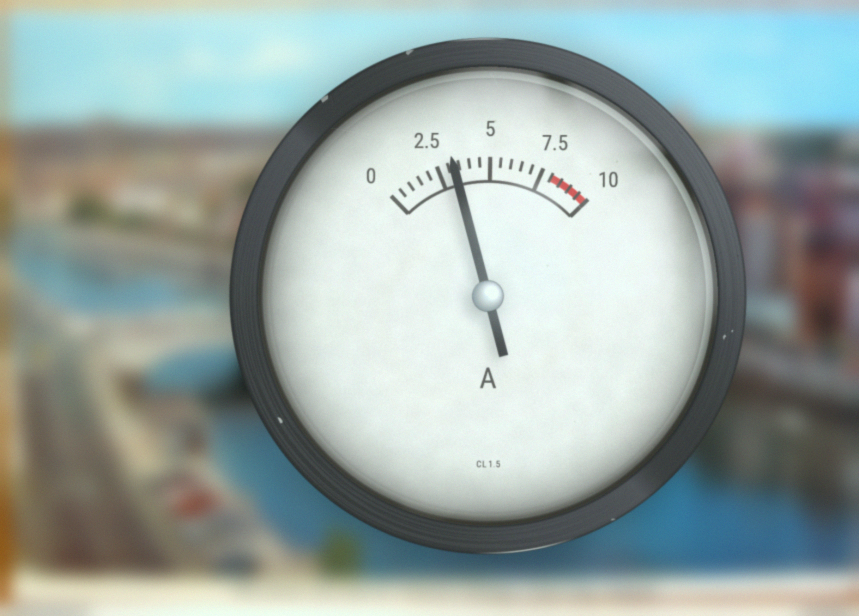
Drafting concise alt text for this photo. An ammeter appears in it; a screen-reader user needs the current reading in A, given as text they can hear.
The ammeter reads 3.25 A
